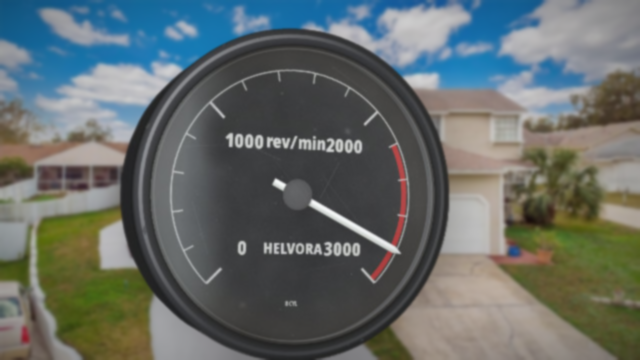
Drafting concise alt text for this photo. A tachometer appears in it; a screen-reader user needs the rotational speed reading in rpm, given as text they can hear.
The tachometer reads 2800 rpm
